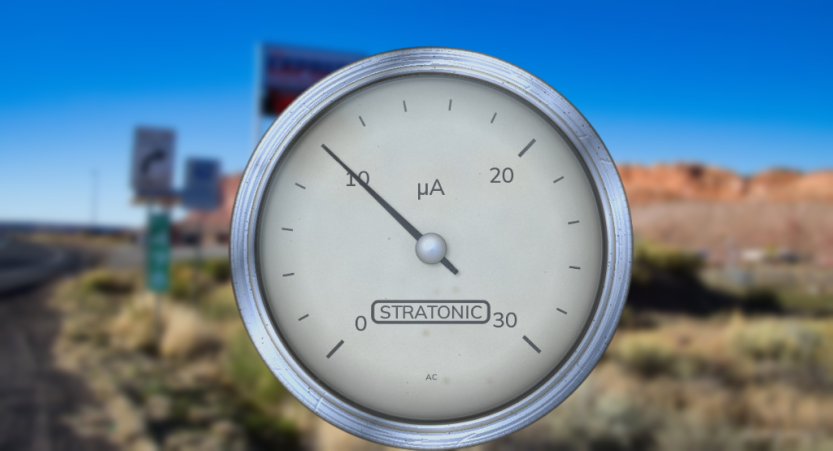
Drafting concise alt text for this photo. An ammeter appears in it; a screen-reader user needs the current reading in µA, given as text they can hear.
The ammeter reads 10 µA
